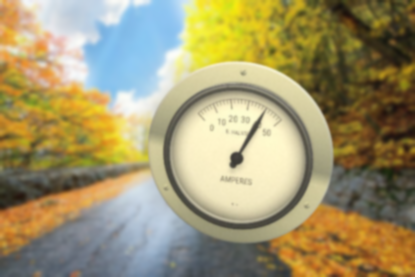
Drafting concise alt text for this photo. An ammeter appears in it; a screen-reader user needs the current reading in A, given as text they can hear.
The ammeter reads 40 A
